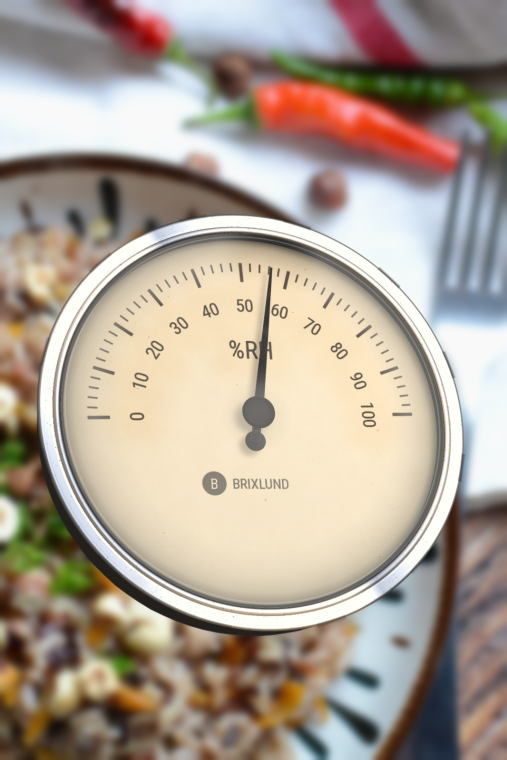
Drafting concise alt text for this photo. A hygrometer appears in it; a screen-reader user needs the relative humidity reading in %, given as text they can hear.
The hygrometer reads 56 %
